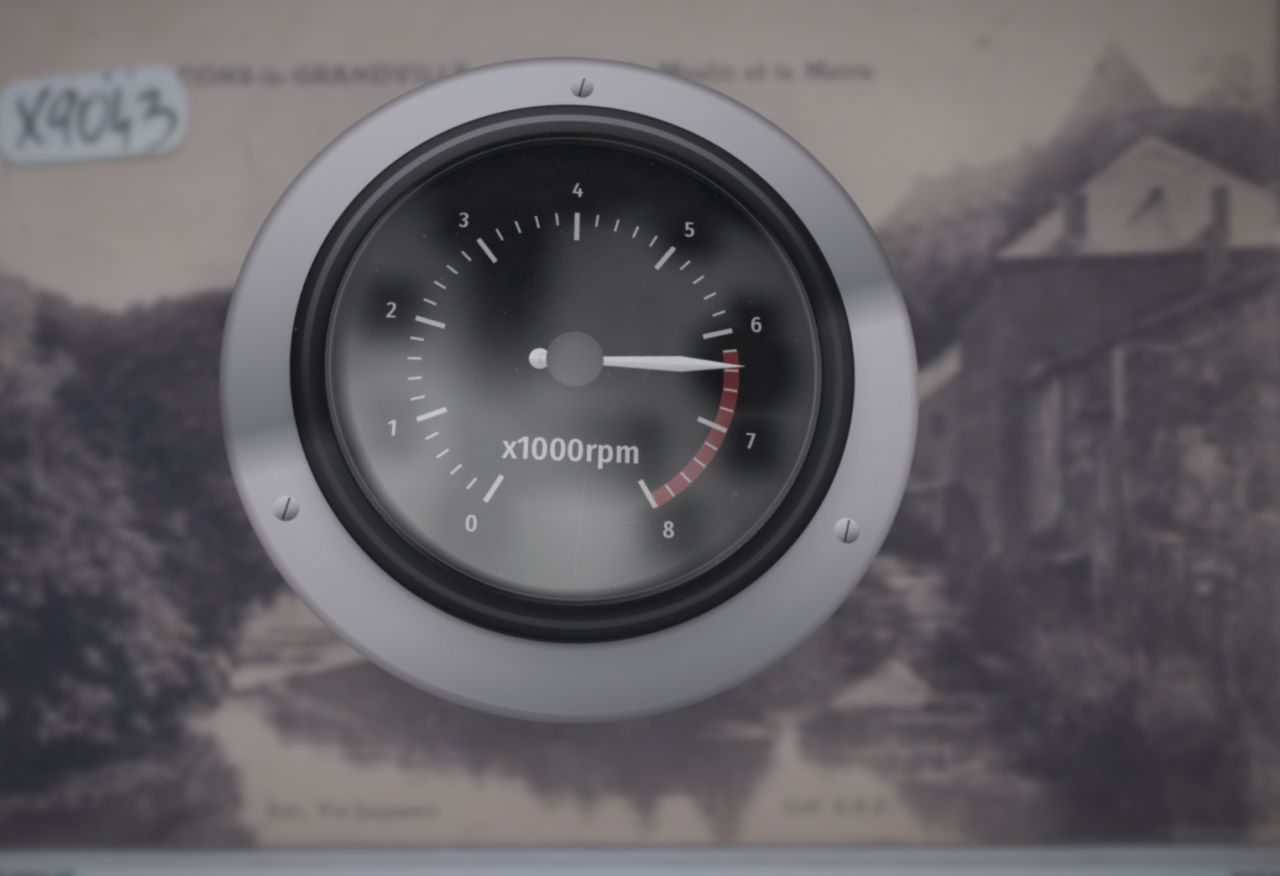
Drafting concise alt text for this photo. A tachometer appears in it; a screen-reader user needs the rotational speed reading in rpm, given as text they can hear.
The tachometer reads 6400 rpm
